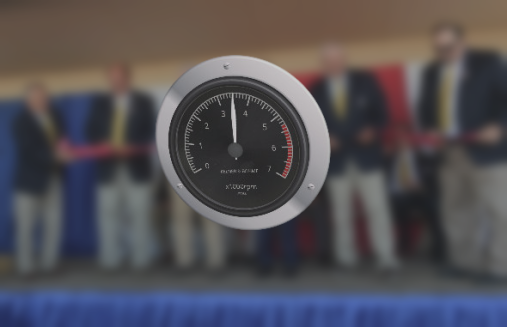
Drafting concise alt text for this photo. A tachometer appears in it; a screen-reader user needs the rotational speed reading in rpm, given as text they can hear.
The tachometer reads 3500 rpm
